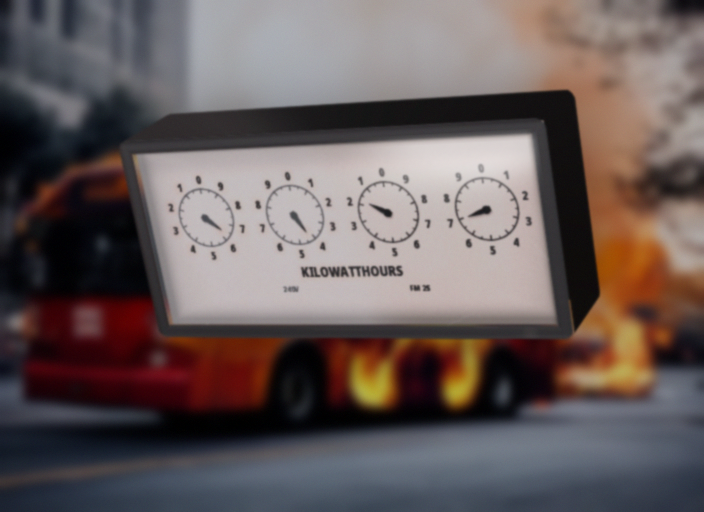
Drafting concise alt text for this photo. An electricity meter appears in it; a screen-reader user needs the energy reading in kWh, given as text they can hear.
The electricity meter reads 6417 kWh
